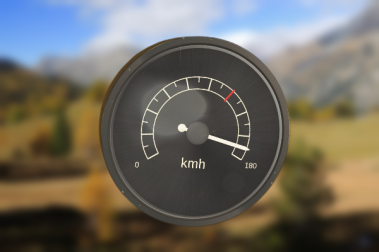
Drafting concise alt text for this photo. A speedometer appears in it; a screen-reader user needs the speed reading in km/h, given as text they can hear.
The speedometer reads 170 km/h
